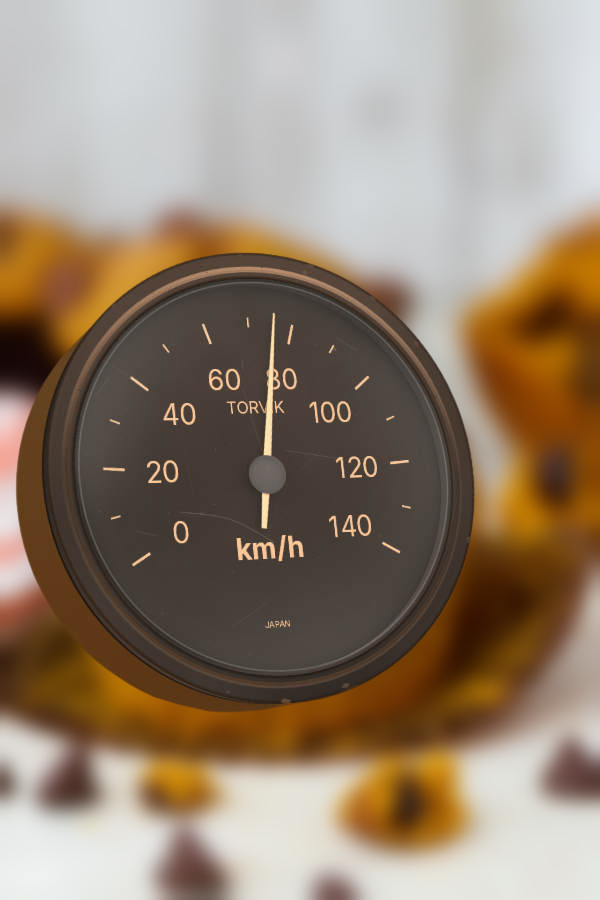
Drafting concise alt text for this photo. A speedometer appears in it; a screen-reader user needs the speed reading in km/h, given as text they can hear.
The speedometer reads 75 km/h
